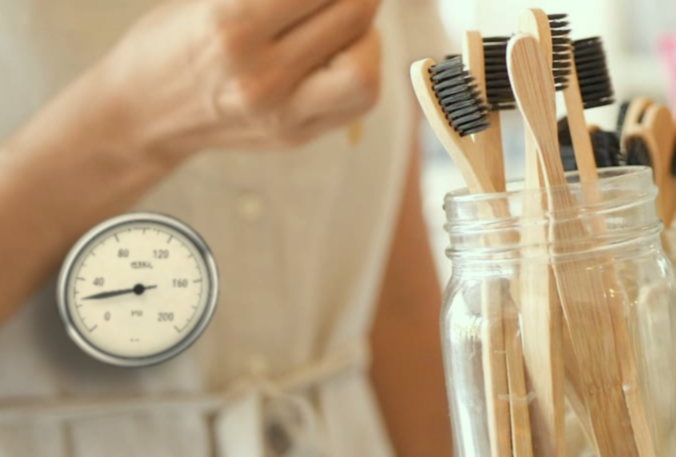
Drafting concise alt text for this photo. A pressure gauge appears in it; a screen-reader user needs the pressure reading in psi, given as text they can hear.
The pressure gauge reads 25 psi
